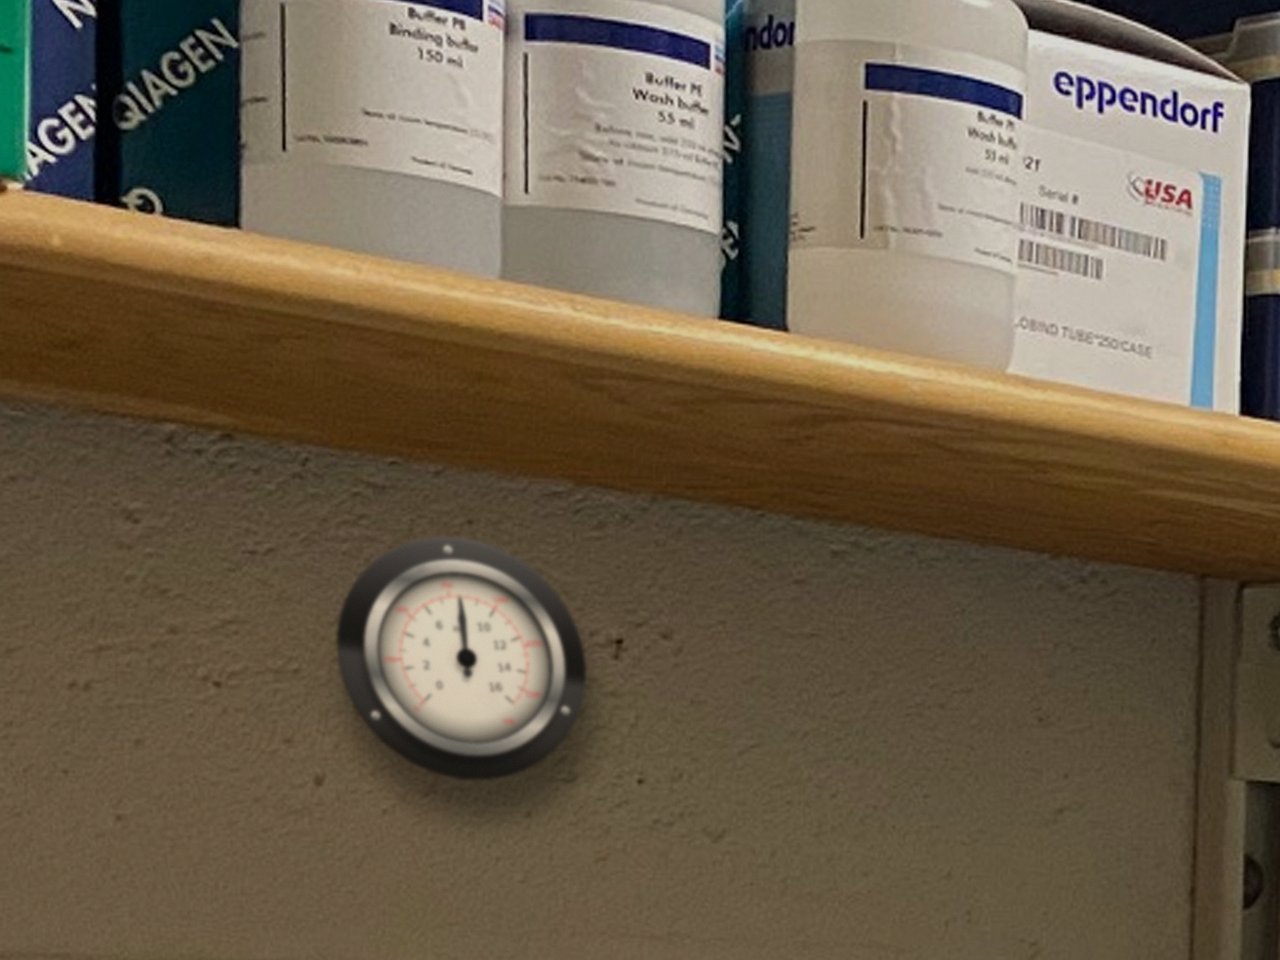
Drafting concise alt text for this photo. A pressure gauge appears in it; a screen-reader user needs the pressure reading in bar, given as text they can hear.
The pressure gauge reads 8 bar
